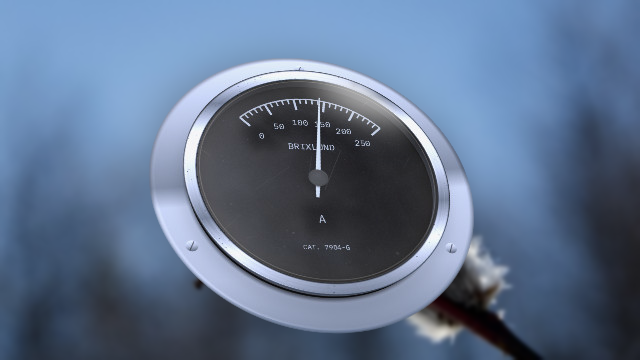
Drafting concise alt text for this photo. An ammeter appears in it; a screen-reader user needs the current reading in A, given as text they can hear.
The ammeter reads 140 A
